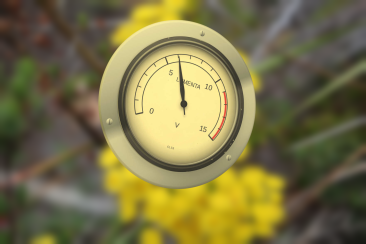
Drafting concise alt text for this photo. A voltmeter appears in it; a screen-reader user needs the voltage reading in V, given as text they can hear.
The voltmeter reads 6 V
